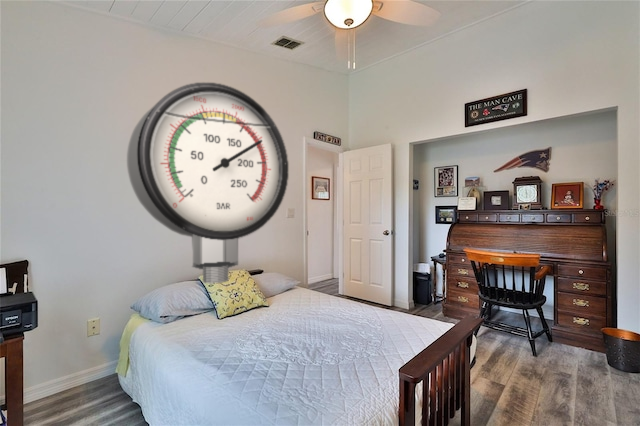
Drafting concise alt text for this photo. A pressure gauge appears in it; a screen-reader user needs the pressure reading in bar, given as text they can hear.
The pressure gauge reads 175 bar
